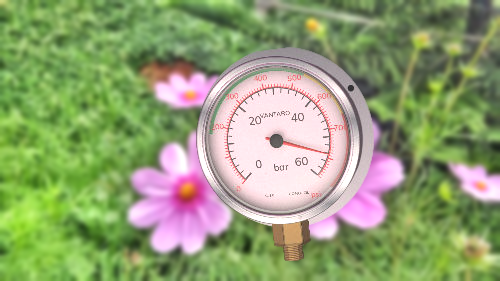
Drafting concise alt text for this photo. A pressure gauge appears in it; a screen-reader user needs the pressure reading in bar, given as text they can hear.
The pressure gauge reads 54 bar
